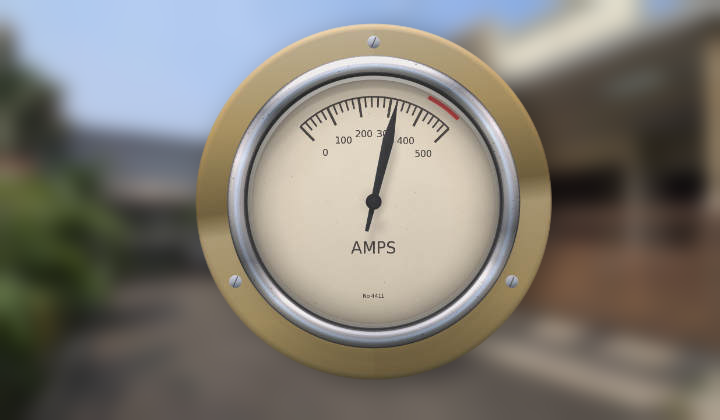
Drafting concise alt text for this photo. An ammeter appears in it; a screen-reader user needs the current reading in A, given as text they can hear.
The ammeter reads 320 A
